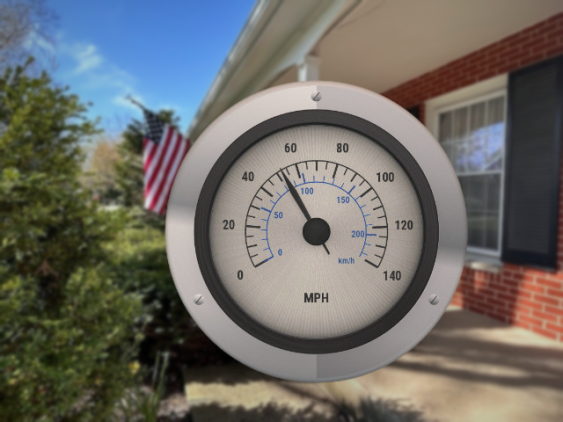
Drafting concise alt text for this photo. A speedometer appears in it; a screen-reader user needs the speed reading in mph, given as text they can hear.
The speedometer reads 52.5 mph
